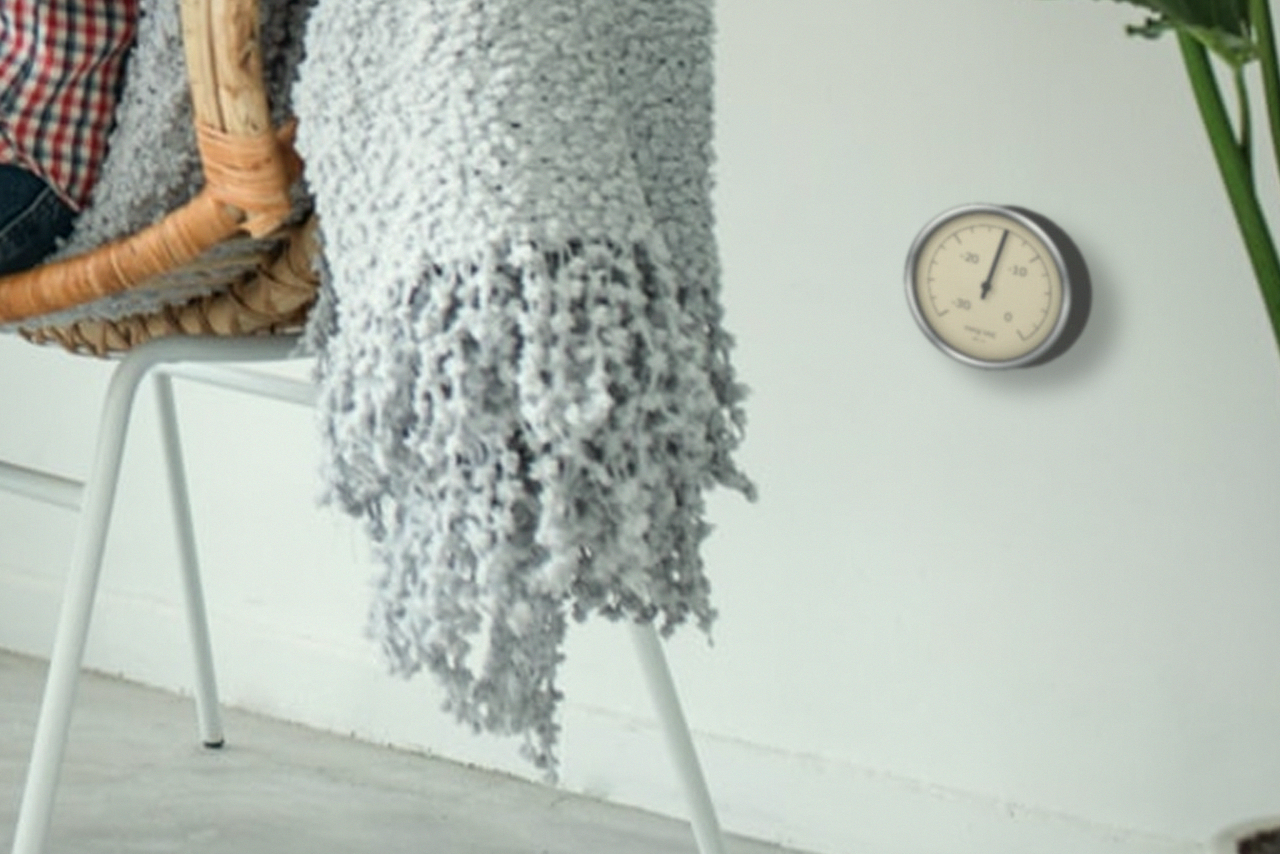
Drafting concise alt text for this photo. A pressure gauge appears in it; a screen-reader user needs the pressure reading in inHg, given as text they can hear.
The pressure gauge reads -14 inHg
